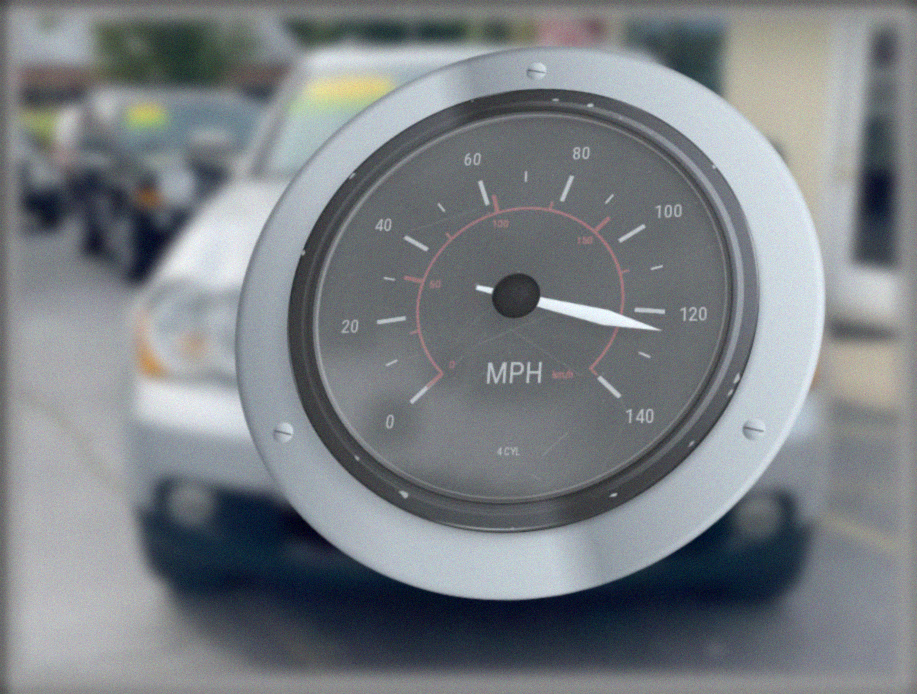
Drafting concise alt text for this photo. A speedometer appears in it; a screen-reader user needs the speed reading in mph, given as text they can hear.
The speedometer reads 125 mph
